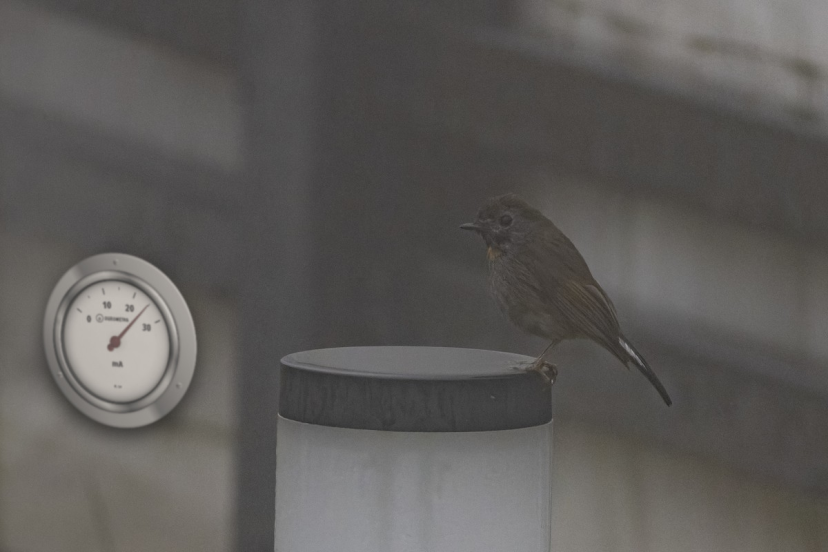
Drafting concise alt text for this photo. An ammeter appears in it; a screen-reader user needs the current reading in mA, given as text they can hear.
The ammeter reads 25 mA
